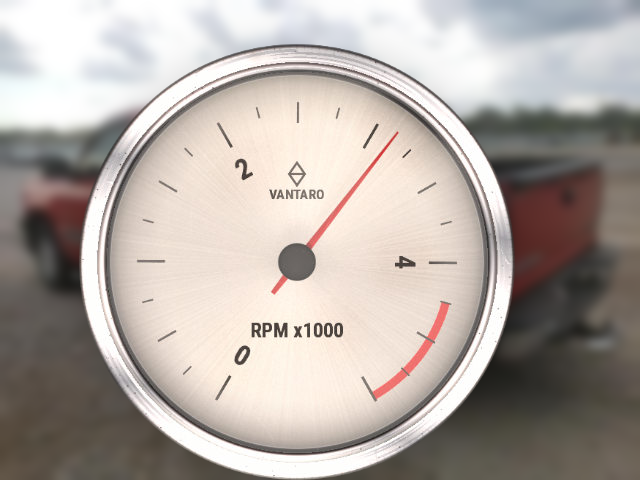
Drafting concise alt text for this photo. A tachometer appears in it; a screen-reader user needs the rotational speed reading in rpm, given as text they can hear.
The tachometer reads 3125 rpm
